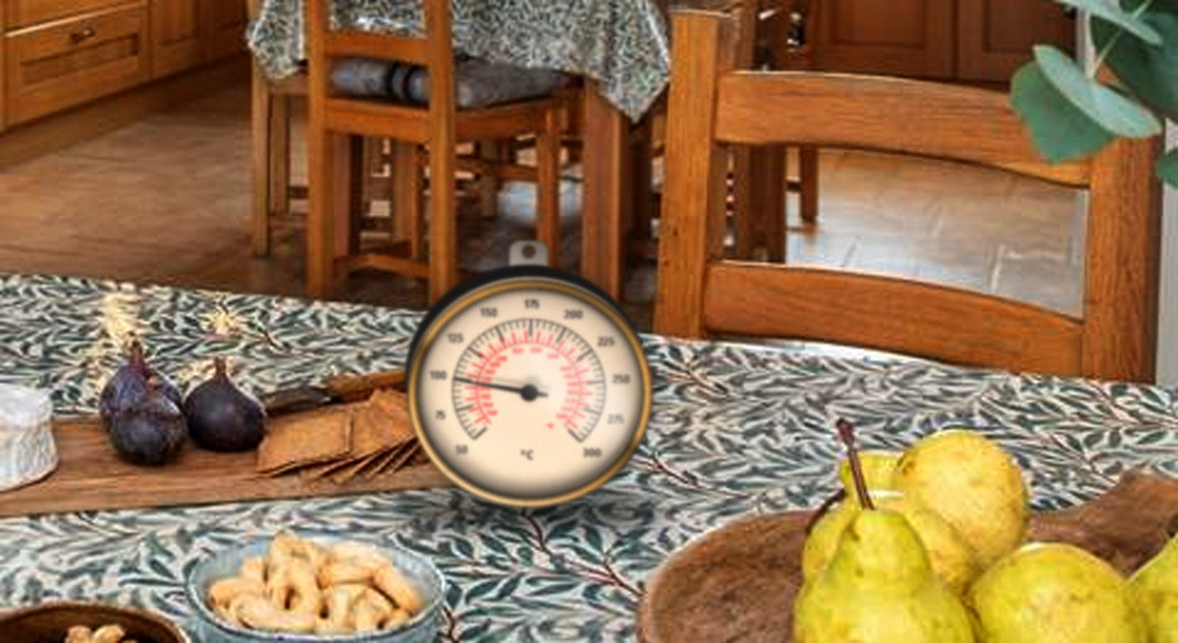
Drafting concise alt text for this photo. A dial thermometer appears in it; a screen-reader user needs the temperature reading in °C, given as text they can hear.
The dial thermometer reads 100 °C
